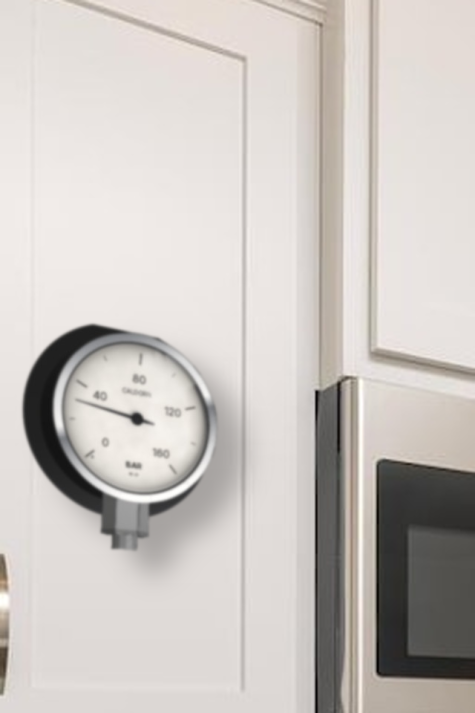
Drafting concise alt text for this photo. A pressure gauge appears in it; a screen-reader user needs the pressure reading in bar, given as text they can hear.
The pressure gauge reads 30 bar
